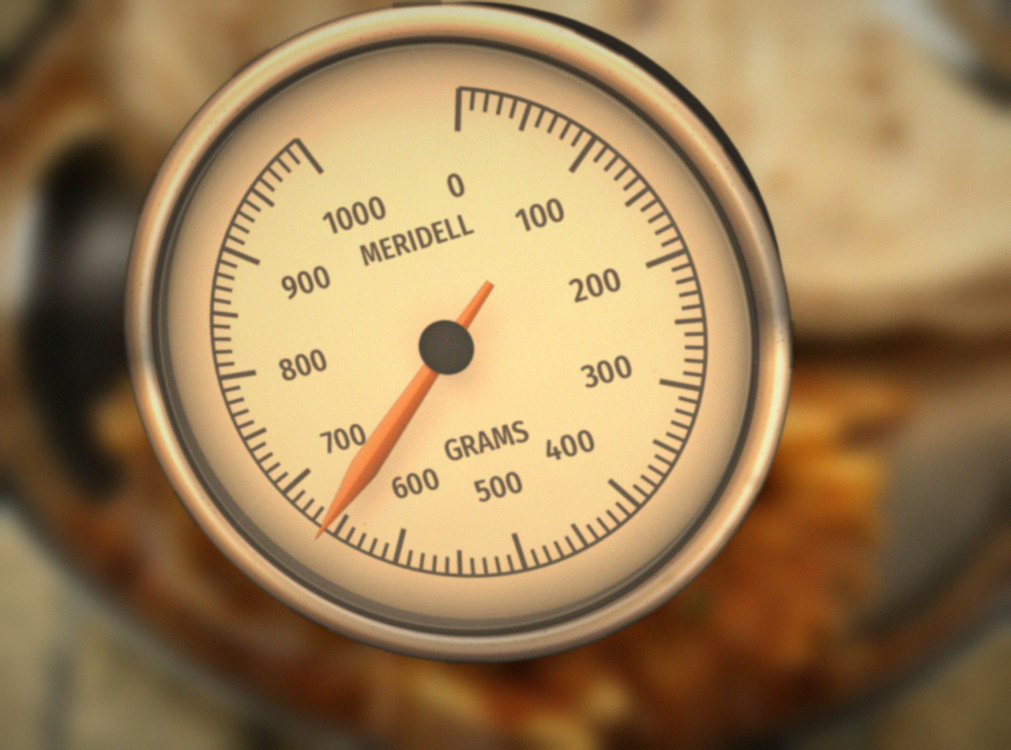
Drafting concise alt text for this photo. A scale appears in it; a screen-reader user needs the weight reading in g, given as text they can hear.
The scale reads 660 g
